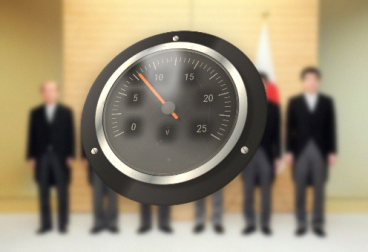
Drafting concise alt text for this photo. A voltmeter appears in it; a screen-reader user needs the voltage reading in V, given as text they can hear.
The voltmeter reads 8 V
